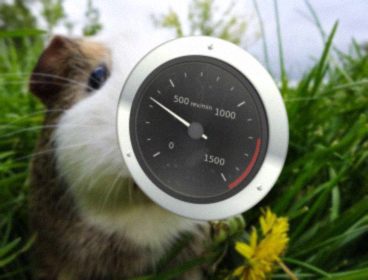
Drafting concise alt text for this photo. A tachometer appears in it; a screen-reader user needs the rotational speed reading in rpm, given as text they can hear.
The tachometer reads 350 rpm
